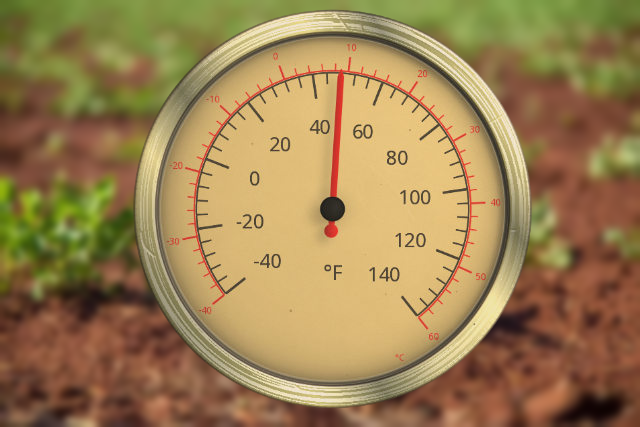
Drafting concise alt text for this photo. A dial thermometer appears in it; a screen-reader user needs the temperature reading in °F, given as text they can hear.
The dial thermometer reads 48 °F
